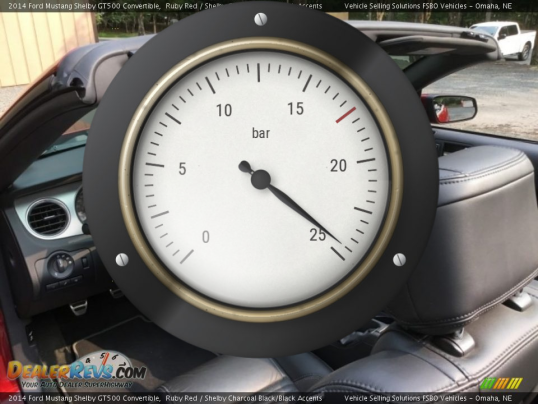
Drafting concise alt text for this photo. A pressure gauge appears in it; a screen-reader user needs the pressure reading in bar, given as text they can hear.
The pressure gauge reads 24.5 bar
